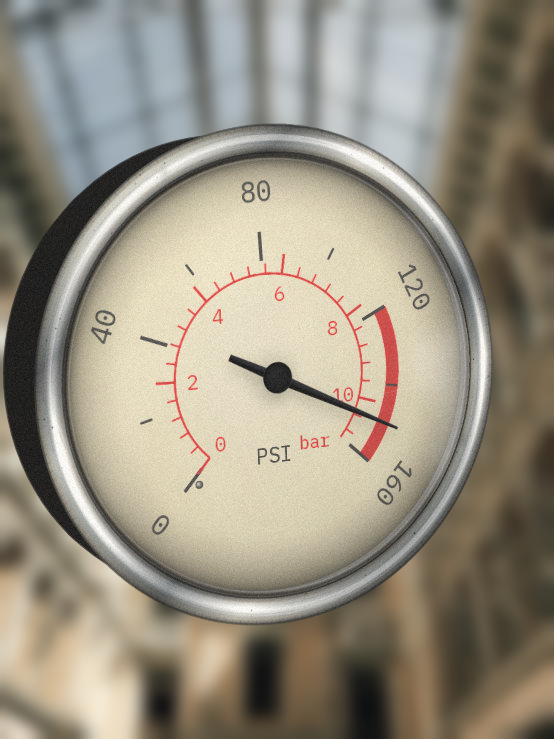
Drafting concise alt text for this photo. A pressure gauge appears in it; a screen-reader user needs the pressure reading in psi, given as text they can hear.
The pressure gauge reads 150 psi
